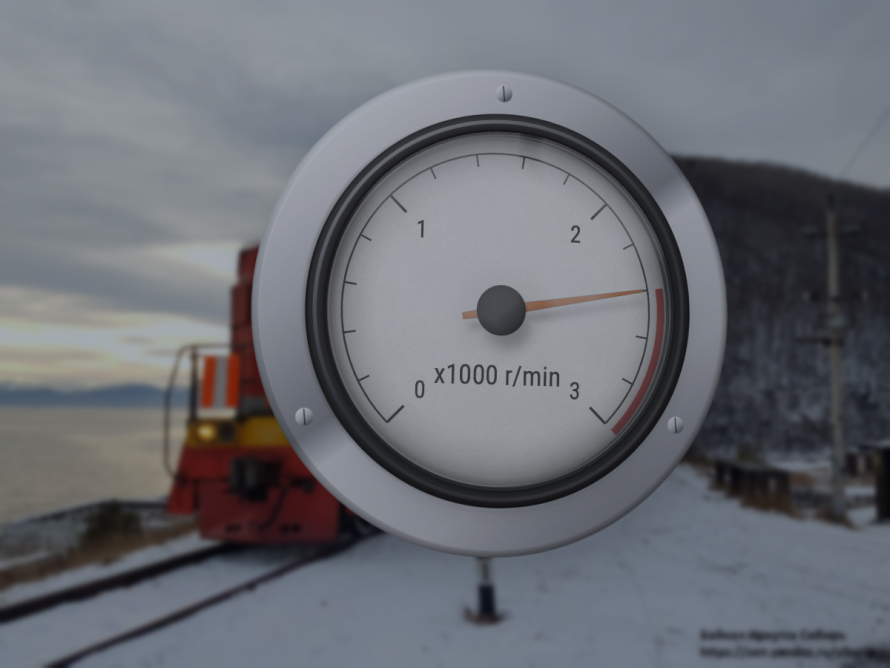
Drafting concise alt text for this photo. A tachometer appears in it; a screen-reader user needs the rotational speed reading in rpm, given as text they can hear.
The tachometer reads 2400 rpm
